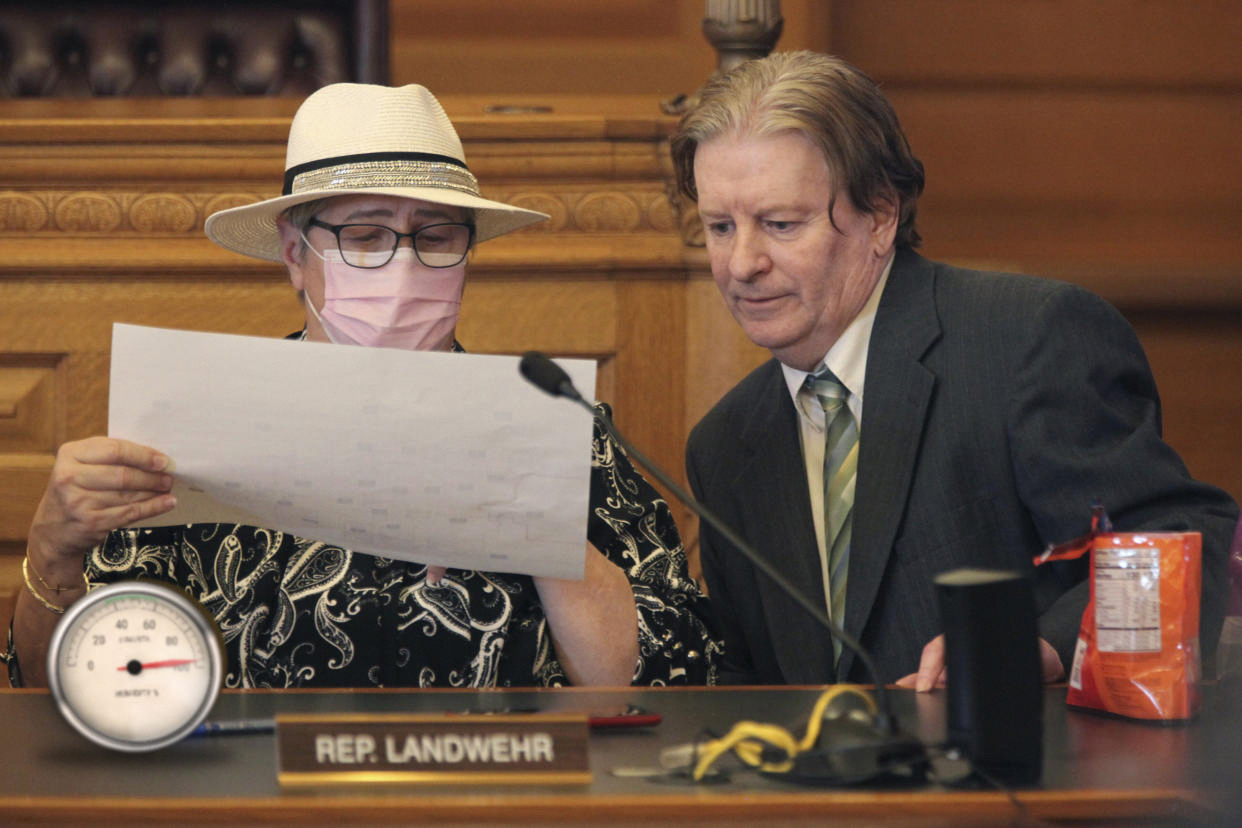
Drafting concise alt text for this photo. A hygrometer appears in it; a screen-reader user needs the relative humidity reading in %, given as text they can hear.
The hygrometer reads 96 %
